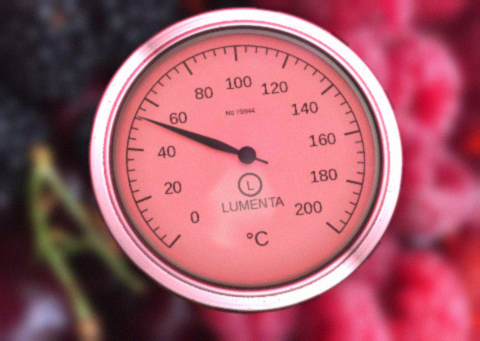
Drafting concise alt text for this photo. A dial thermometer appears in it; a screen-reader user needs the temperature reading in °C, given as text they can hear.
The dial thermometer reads 52 °C
